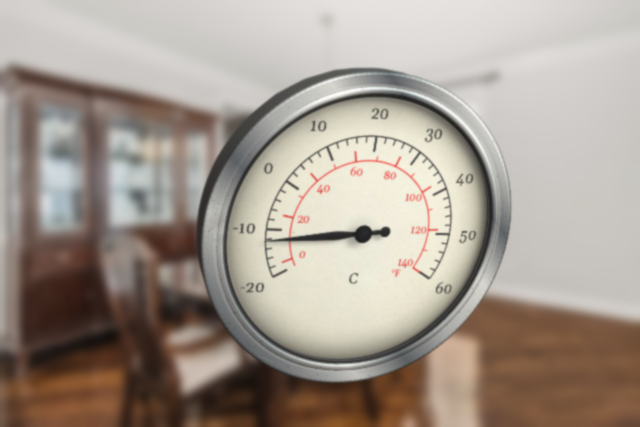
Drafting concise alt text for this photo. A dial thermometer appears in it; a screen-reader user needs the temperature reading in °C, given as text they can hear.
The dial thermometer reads -12 °C
